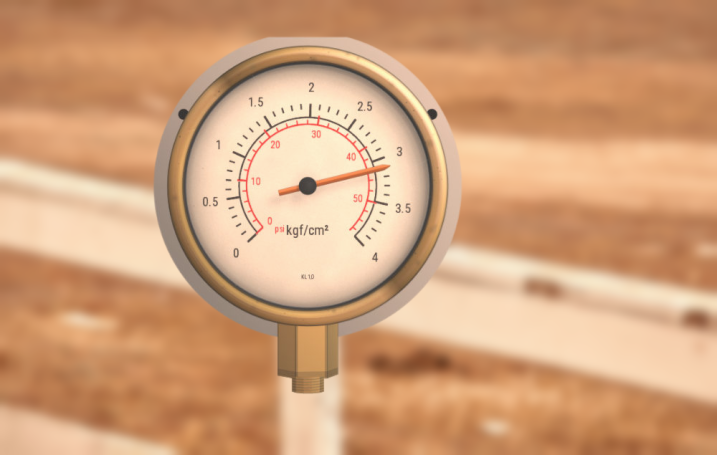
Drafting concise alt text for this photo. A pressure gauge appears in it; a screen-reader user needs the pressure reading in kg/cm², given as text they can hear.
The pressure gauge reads 3.1 kg/cm²
